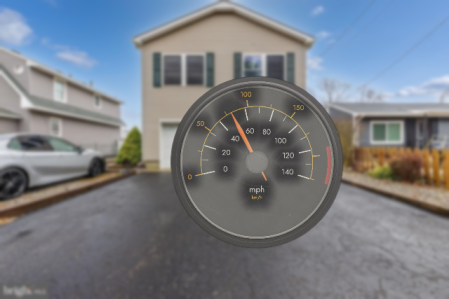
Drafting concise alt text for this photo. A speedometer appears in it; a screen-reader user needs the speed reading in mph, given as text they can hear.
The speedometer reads 50 mph
